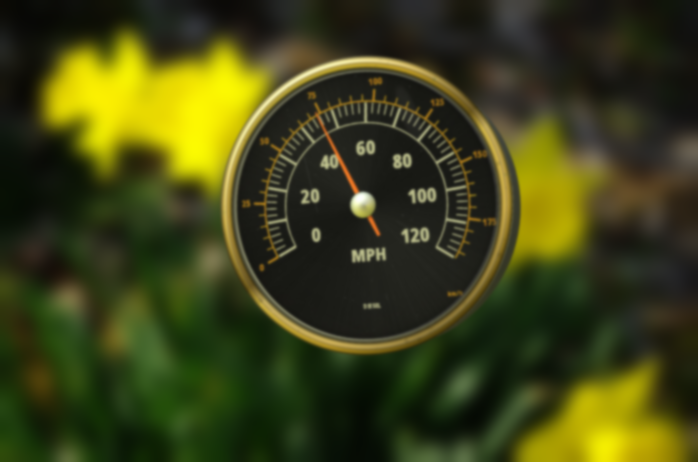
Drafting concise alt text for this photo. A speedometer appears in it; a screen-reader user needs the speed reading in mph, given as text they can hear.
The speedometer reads 46 mph
